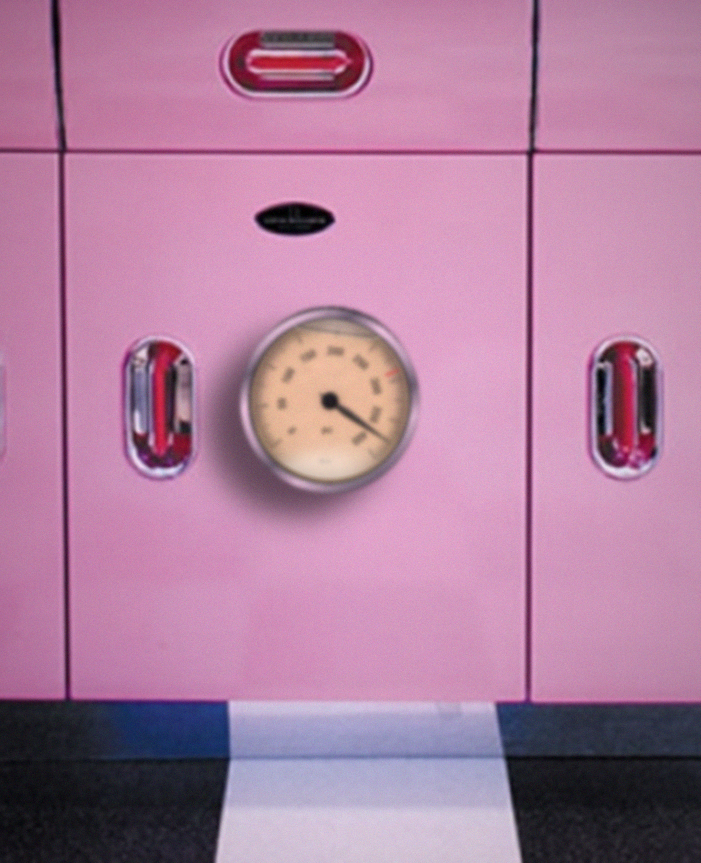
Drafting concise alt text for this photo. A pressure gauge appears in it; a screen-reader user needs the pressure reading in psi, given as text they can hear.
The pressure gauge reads 375 psi
